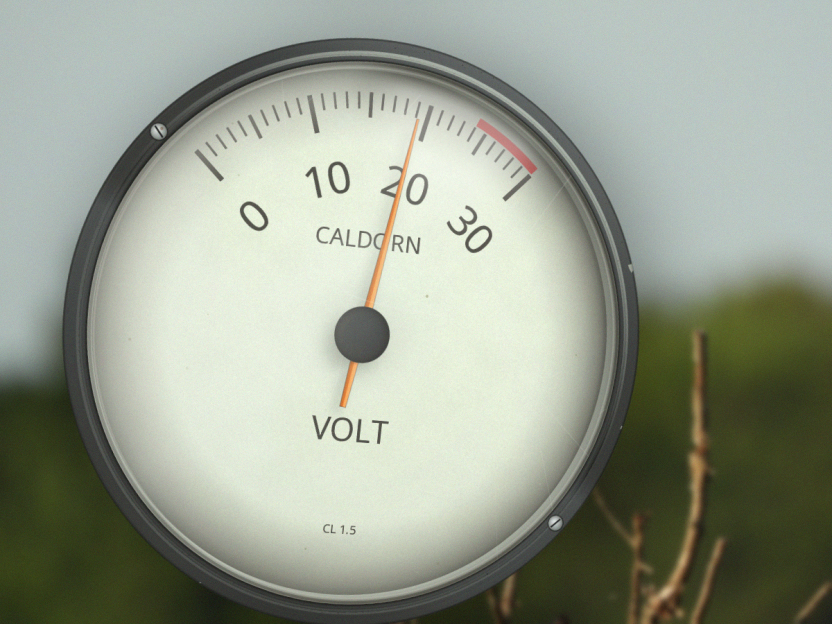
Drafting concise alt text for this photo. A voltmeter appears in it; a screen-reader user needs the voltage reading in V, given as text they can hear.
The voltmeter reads 19 V
